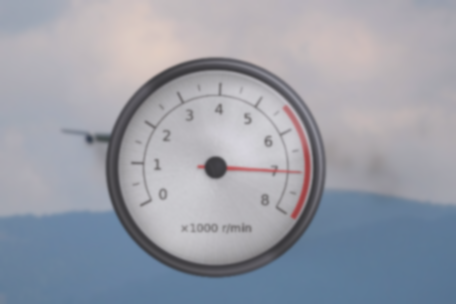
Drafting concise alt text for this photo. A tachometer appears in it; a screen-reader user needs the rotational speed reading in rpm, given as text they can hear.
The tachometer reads 7000 rpm
